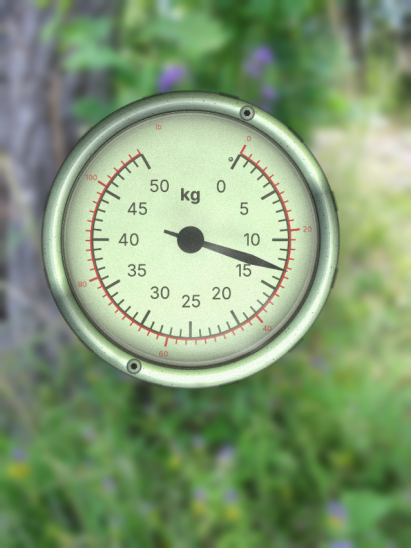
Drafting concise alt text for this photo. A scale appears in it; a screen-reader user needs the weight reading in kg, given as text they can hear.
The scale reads 13 kg
